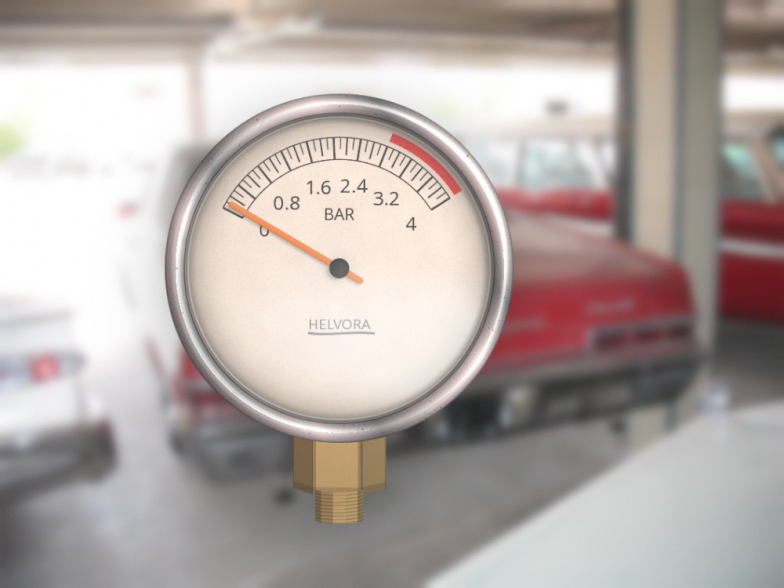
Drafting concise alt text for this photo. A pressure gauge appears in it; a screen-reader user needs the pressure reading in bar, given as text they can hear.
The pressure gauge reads 0.1 bar
